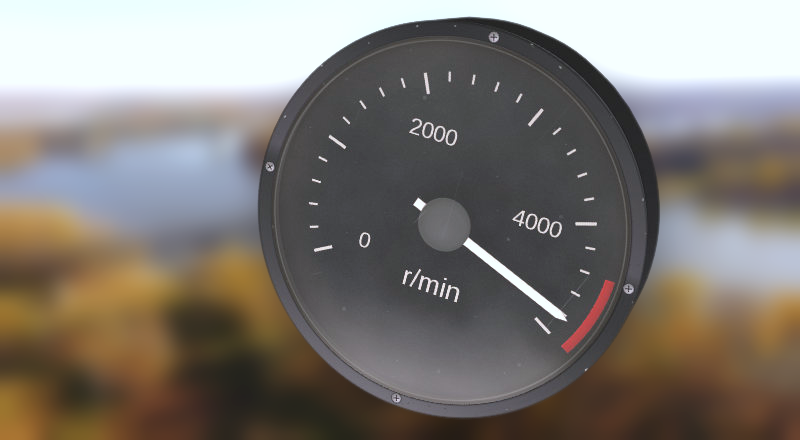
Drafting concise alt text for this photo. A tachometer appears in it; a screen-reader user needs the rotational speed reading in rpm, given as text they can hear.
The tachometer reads 4800 rpm
